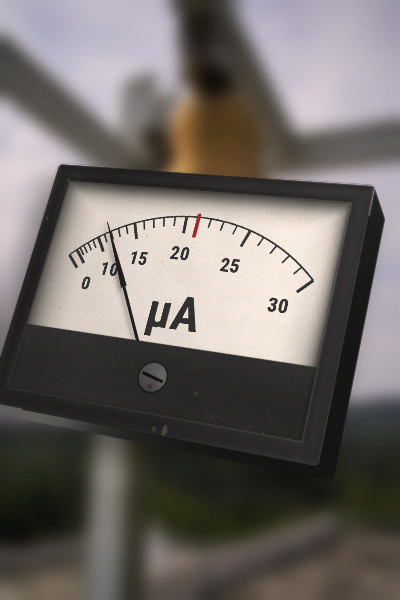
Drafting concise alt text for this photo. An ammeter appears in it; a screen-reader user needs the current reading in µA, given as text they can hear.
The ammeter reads 12 µA
